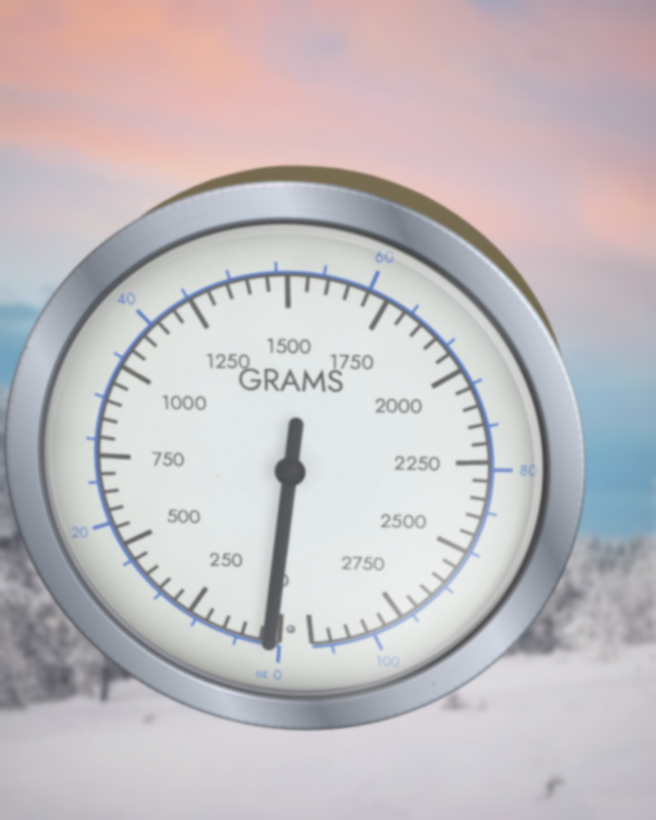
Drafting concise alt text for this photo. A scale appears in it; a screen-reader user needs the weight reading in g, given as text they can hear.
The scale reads 25 g
